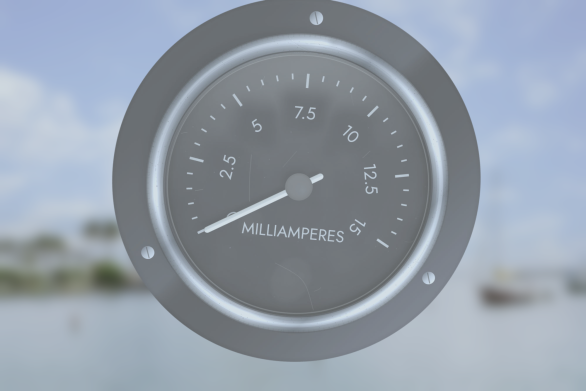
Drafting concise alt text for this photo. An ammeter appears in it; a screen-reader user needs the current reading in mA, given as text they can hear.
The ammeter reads 0 mA
